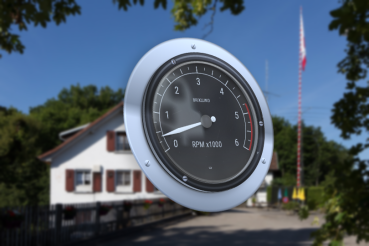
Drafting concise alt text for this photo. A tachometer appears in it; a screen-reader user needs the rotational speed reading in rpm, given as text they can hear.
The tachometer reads 375 rpm
